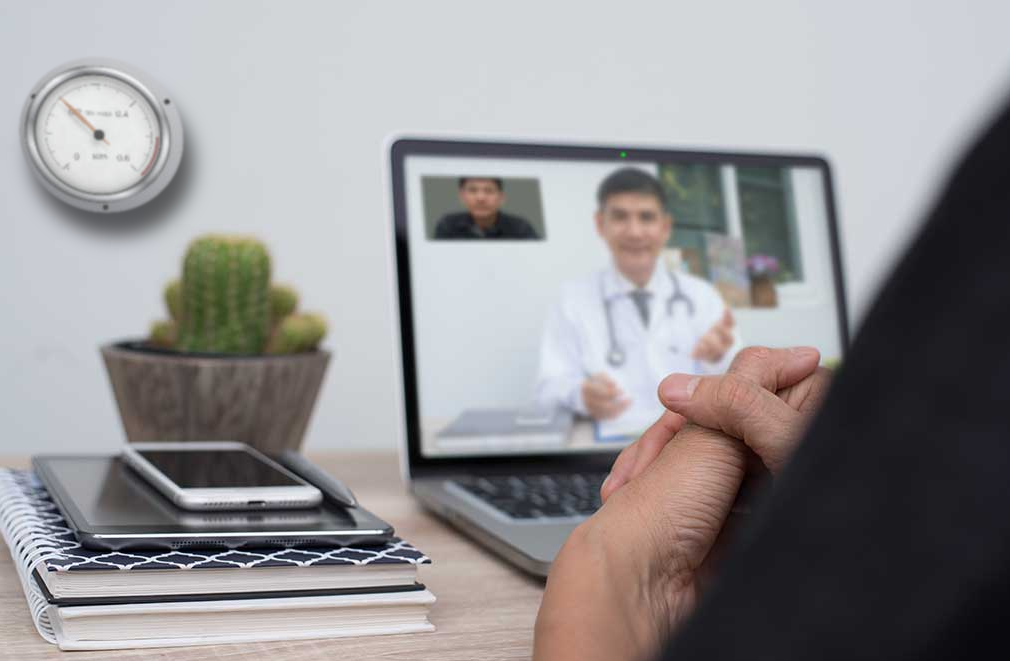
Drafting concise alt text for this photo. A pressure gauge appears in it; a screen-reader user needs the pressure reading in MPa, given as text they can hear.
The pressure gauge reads 0.2 MPa
